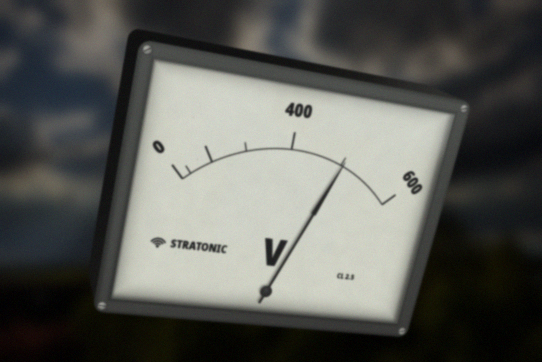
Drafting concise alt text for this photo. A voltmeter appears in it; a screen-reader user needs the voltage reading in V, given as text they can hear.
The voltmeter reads 500 V
